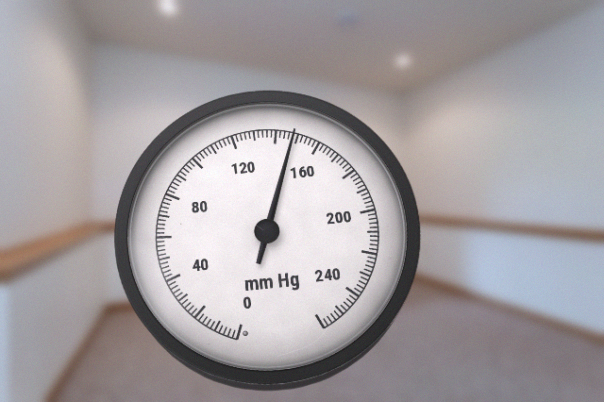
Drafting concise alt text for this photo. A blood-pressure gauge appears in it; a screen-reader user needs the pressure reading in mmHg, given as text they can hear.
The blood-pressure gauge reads 148 mmHg
